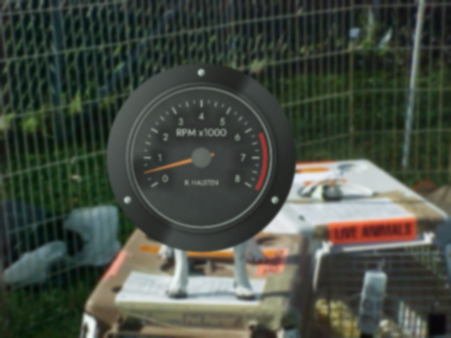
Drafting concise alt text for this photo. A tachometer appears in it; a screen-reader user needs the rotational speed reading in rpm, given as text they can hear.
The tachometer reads 500 rpm
